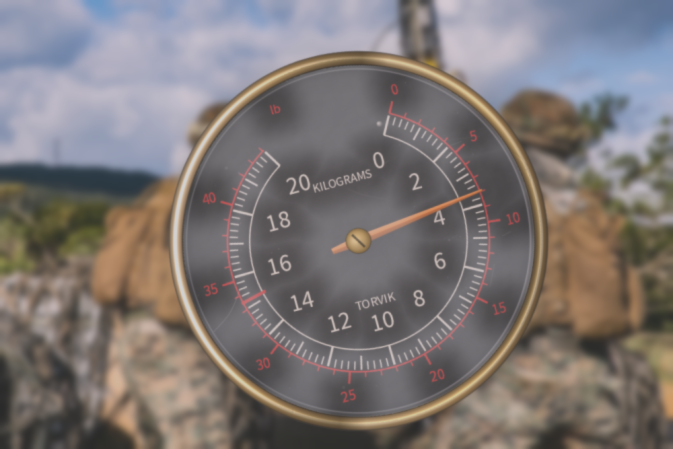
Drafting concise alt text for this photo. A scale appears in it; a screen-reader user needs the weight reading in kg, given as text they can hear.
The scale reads 3.6 kg
